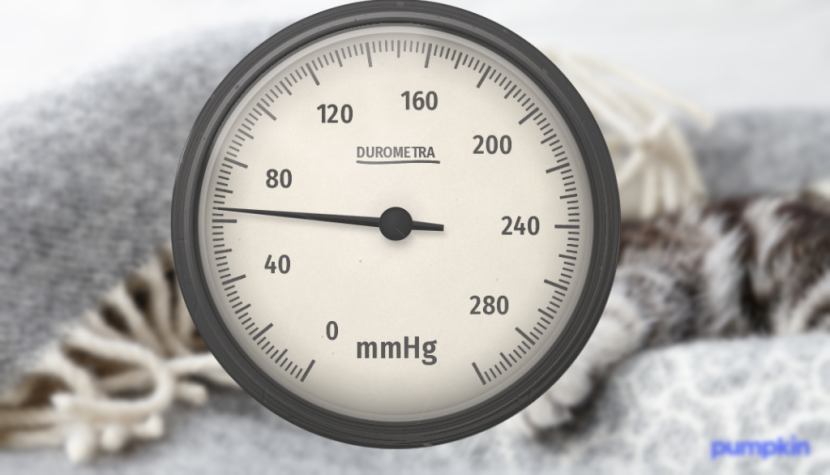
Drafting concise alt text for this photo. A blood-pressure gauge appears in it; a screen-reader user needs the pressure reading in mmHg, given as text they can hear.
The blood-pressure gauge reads 64 mmHg
